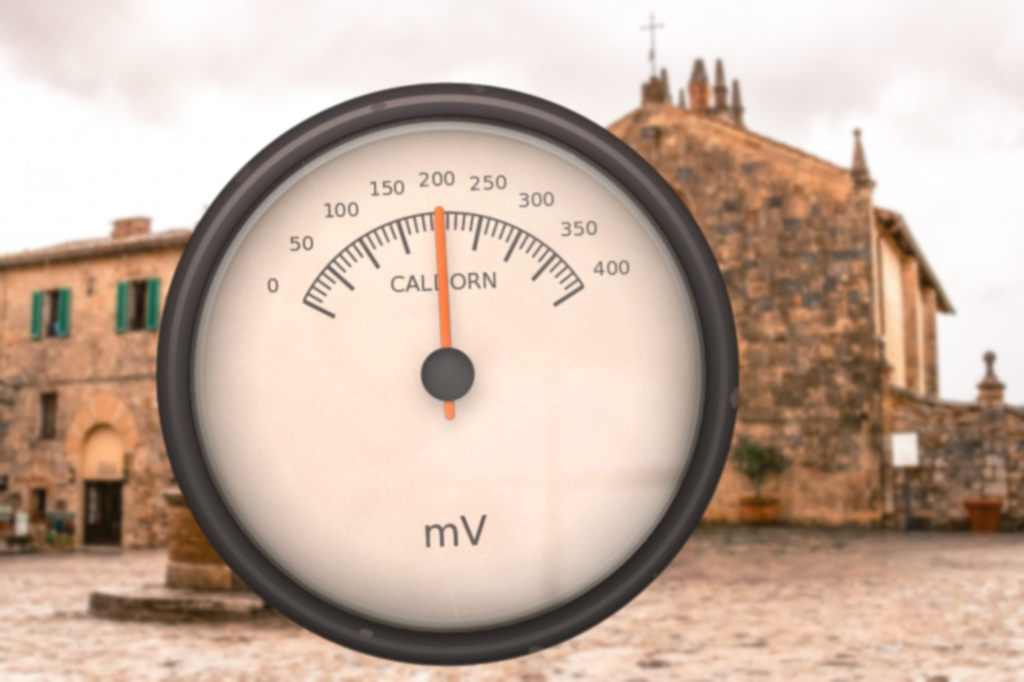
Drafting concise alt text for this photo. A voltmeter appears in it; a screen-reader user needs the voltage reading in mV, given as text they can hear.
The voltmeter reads 200 mV
